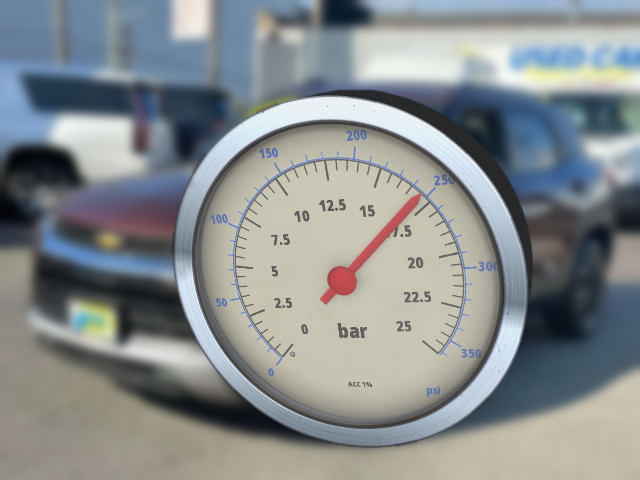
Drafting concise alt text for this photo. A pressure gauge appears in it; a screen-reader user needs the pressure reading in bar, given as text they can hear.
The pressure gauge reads 17 bar
